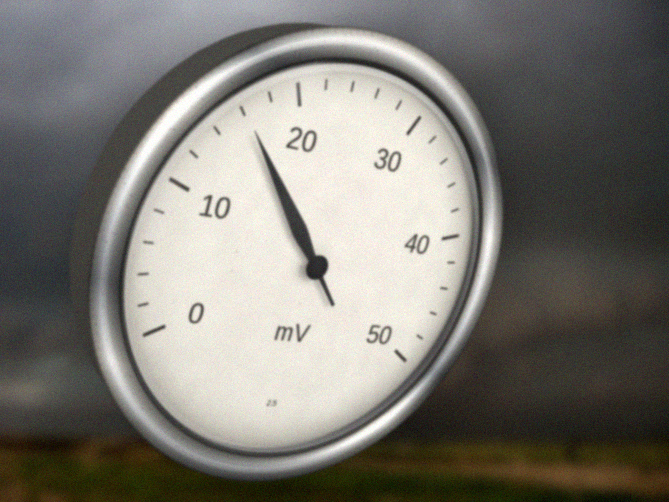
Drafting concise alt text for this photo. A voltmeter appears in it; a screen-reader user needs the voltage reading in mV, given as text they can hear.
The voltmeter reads 16 mV
